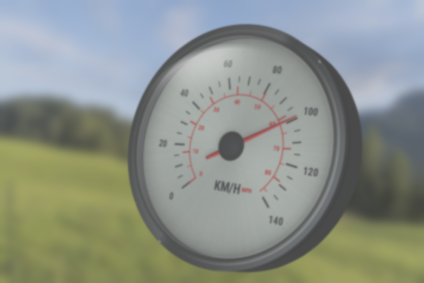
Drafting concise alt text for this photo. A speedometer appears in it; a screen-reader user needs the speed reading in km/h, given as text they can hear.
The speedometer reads 100 km/h
